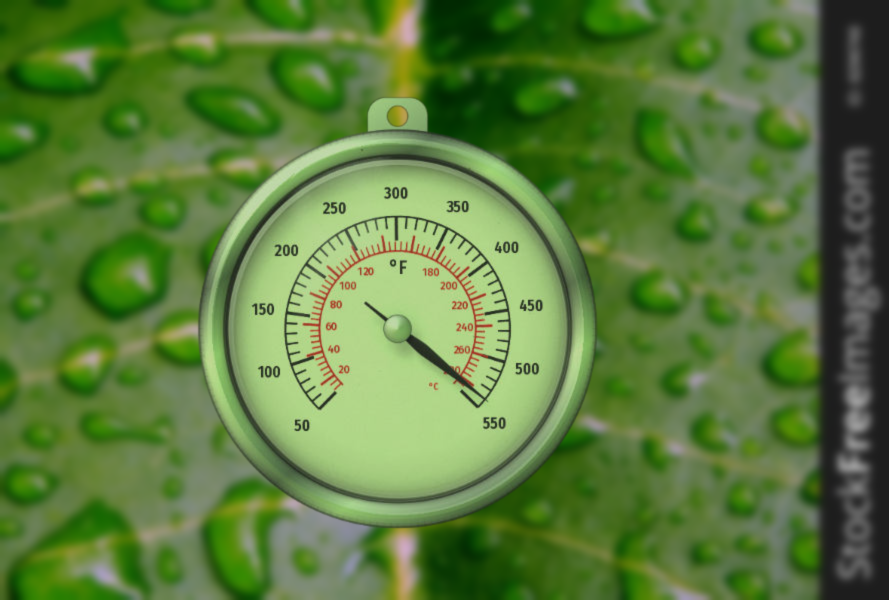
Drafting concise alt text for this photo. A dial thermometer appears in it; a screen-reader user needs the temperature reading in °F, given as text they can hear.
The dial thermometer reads 540 °F
